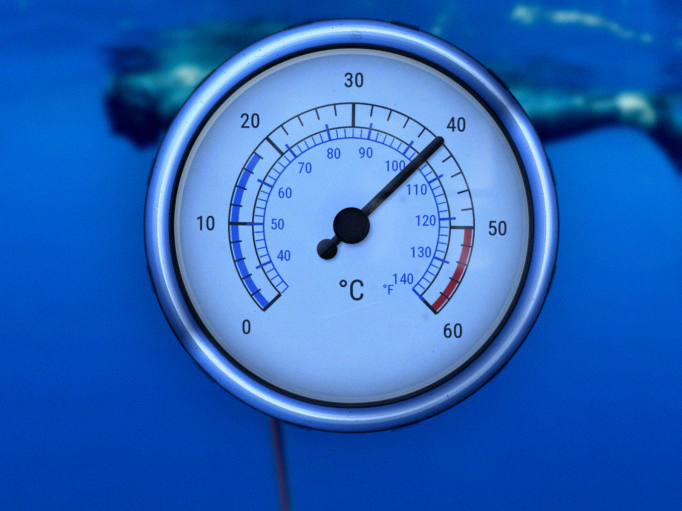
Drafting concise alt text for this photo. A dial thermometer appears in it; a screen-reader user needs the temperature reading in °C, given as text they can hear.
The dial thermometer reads 40 °C
